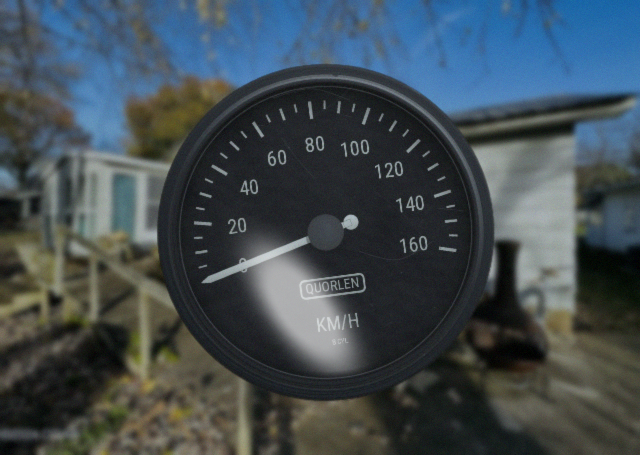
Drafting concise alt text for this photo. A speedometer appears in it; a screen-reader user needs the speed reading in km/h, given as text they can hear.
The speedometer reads 0 km/h
